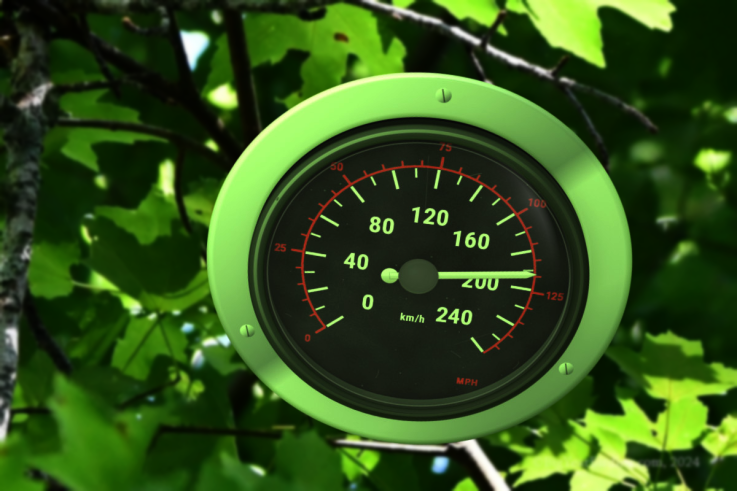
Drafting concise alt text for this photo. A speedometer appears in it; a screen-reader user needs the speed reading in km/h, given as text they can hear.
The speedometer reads 190 km/h
